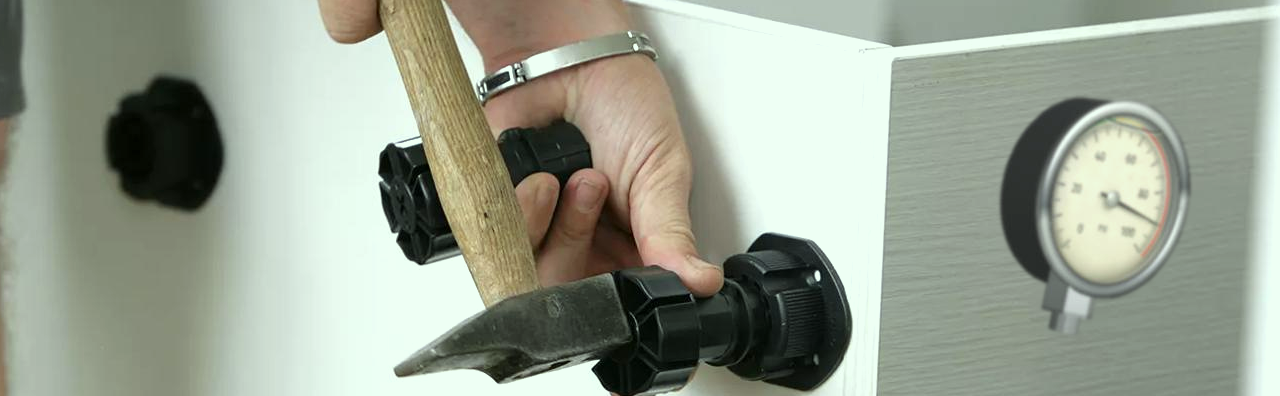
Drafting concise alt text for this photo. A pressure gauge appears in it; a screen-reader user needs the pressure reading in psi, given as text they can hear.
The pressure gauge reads 90 psi
